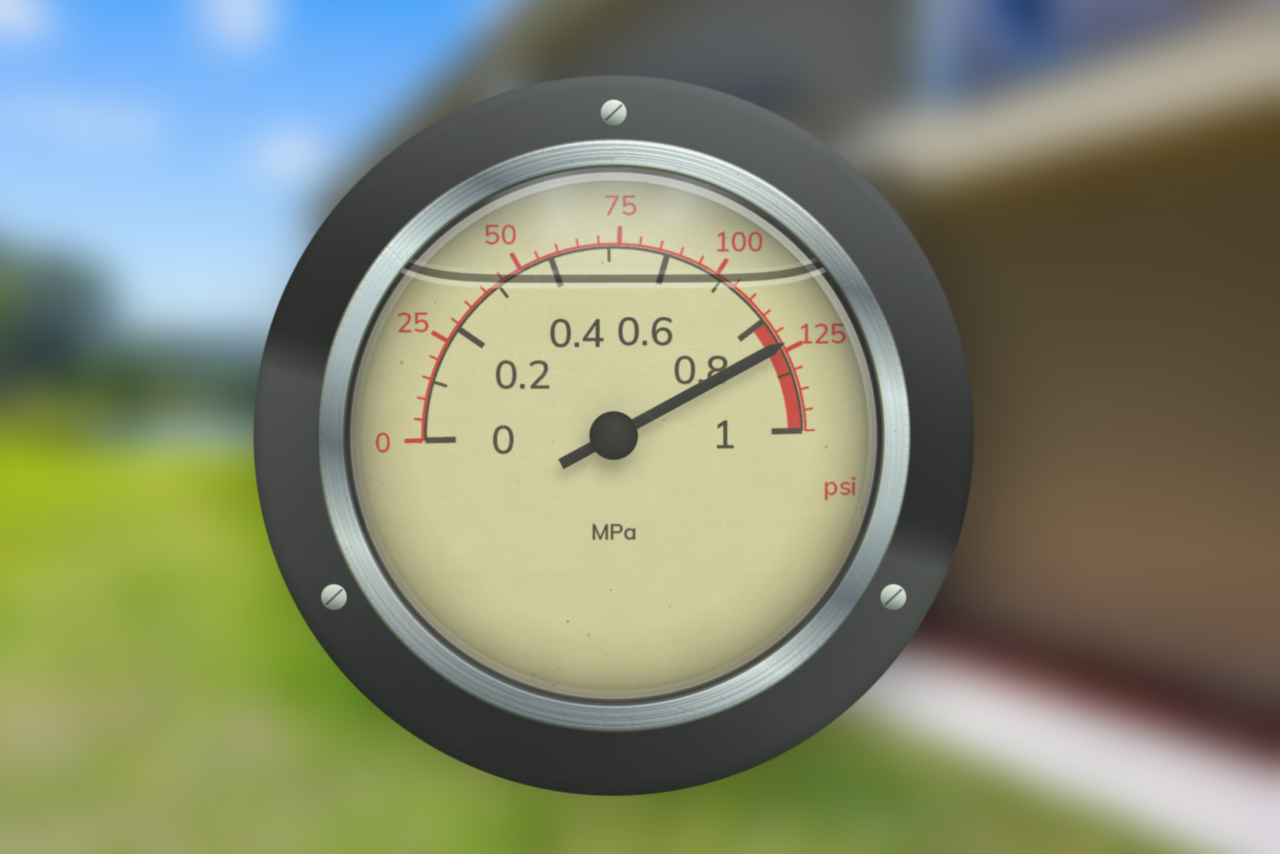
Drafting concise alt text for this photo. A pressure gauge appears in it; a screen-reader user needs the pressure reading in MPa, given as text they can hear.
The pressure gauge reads 0.85 MPa
